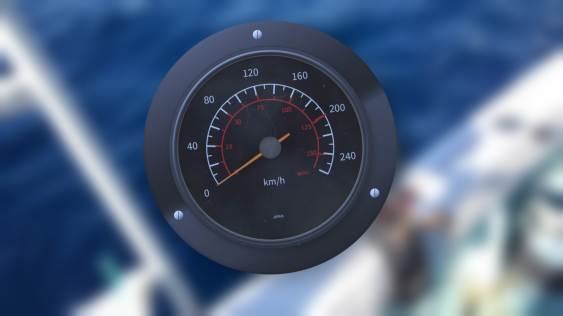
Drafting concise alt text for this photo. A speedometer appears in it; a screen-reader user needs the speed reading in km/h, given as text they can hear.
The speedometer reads 0 km/h
